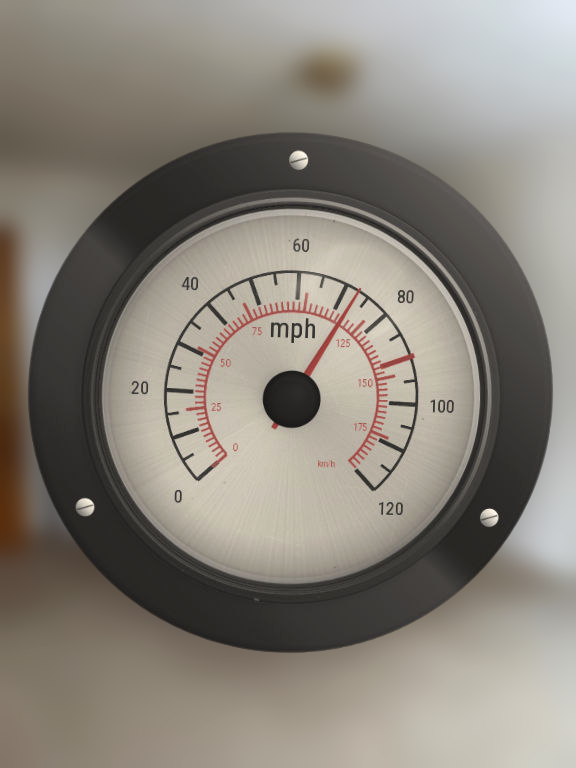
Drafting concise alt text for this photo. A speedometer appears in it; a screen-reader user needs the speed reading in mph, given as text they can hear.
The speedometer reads 72.5 mph
